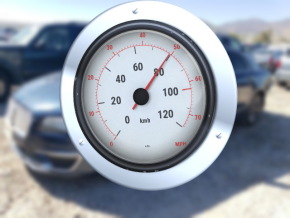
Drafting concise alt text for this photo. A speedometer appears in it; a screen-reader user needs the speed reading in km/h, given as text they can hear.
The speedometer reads 80 km/h
